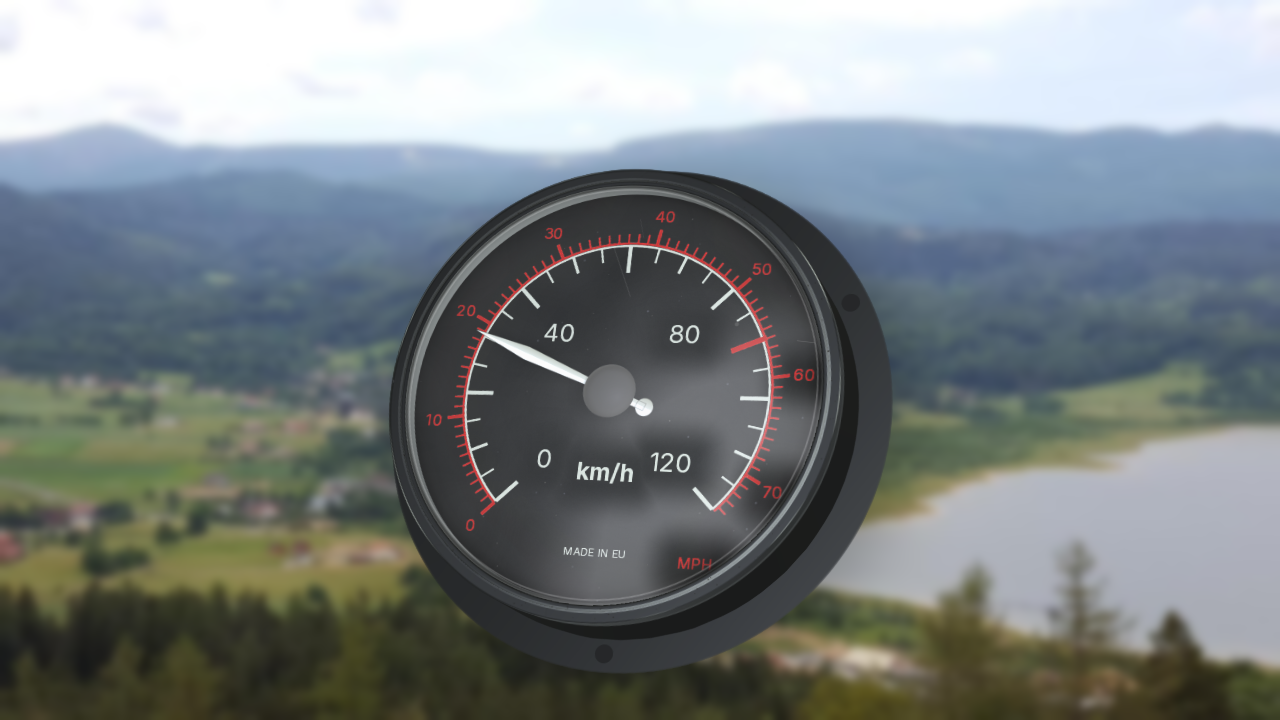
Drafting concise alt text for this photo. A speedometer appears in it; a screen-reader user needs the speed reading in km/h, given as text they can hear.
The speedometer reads 30 km/h
